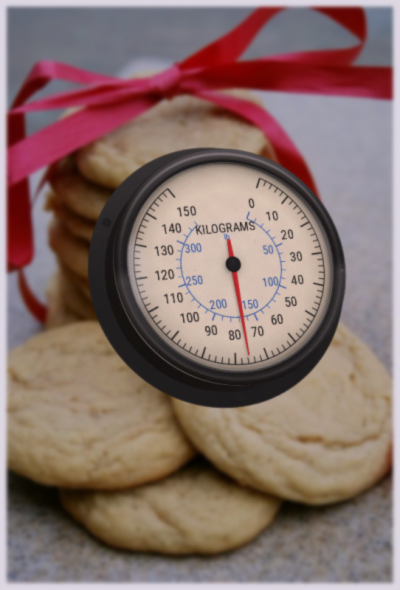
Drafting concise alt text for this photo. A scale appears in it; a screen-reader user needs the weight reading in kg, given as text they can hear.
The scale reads 76 kg
